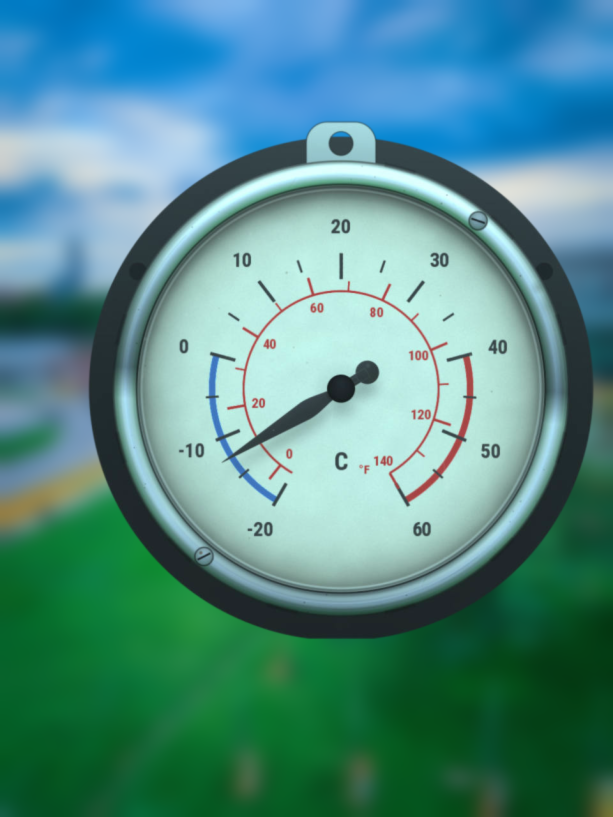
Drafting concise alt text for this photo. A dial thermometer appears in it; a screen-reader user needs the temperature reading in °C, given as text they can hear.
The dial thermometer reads -12.5 °C
